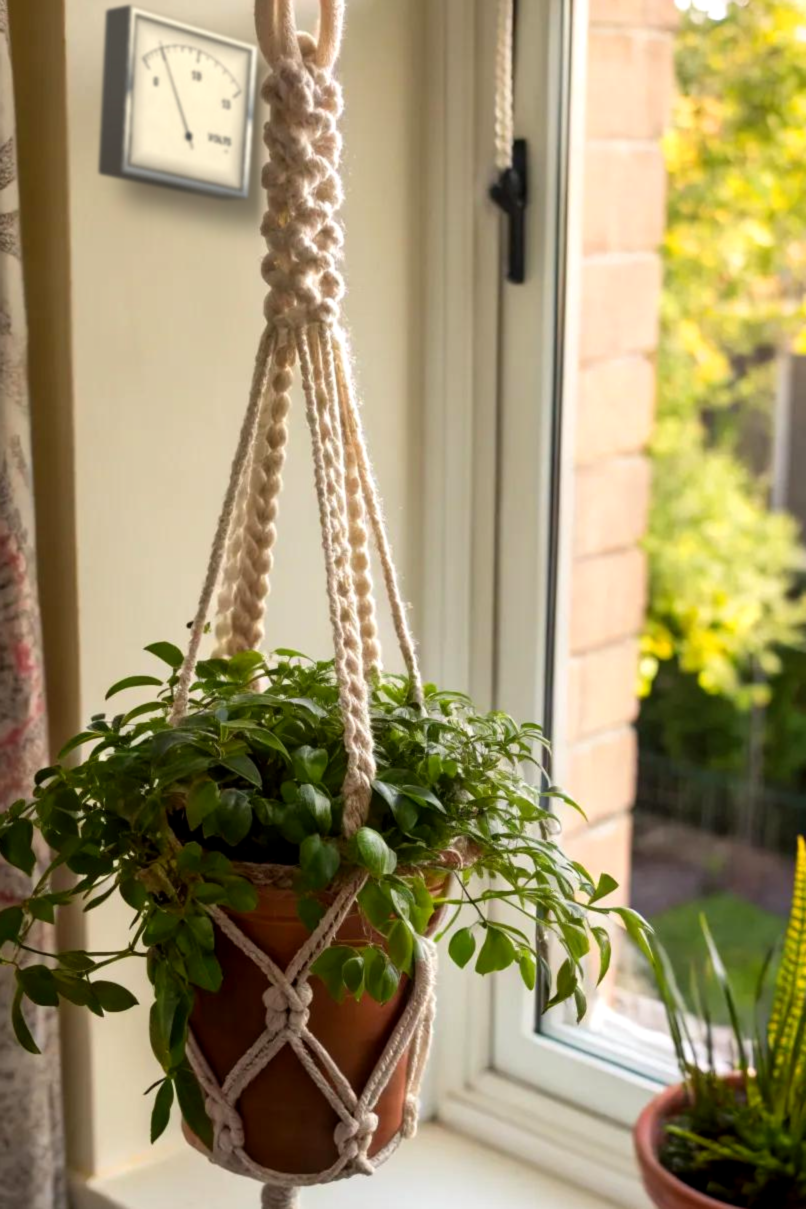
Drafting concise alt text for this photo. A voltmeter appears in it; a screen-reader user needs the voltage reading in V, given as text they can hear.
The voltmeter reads 5 V
